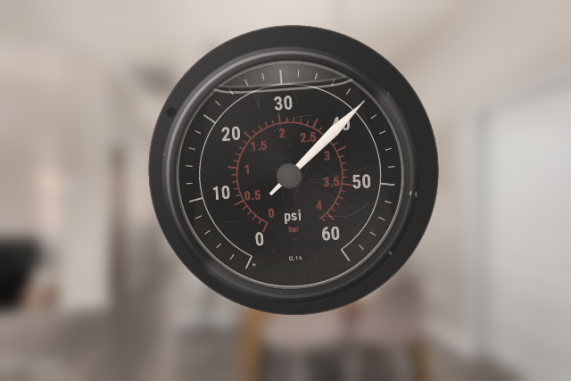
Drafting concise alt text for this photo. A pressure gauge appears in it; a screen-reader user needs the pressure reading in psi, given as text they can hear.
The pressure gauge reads 40 psi
